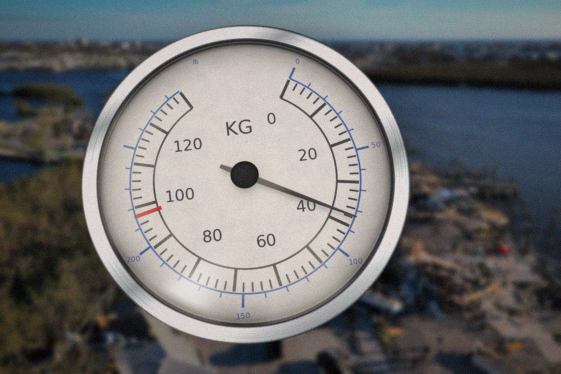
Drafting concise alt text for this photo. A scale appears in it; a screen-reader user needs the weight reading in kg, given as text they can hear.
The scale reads 38 kg
